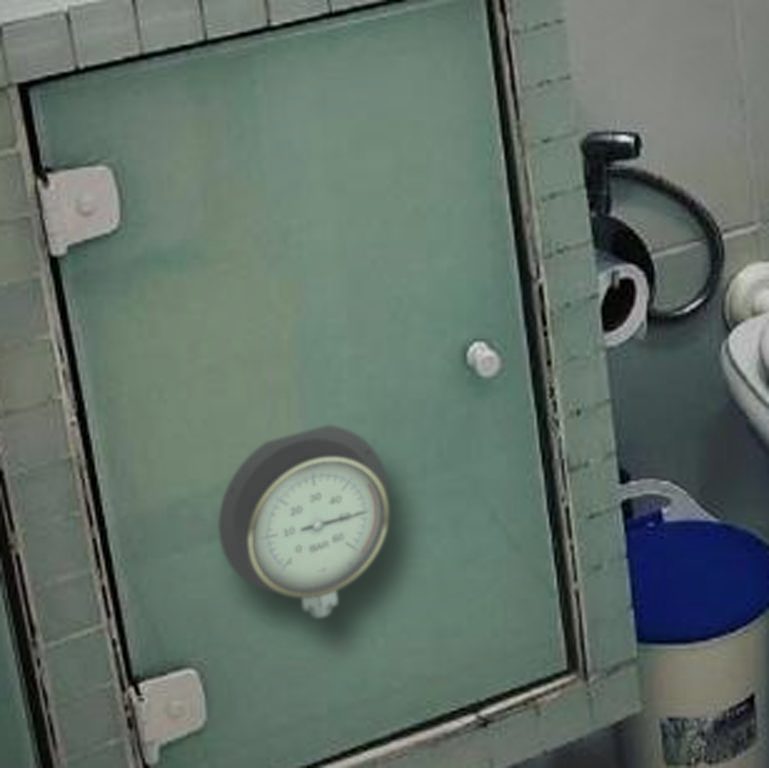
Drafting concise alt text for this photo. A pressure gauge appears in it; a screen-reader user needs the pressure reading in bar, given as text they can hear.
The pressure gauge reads 50 bar
